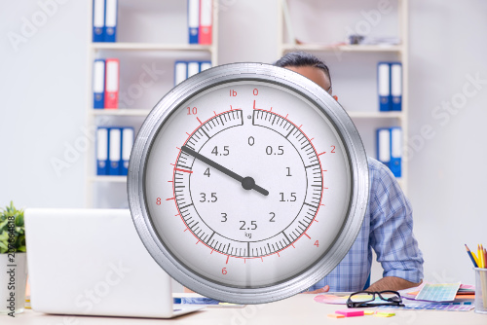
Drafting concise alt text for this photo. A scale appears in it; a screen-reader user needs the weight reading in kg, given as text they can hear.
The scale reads 4.2 kg
